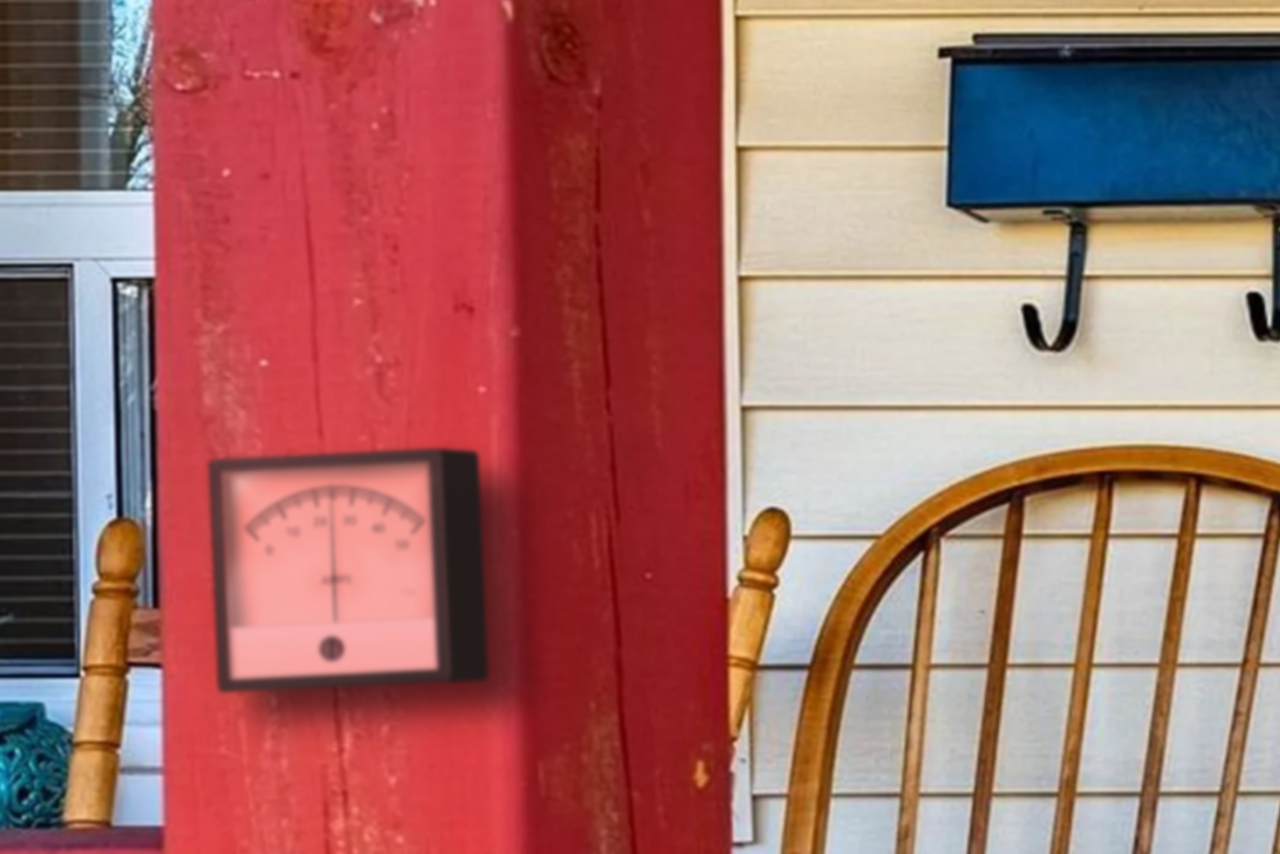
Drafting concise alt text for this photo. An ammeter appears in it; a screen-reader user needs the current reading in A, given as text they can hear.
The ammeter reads 25 A
